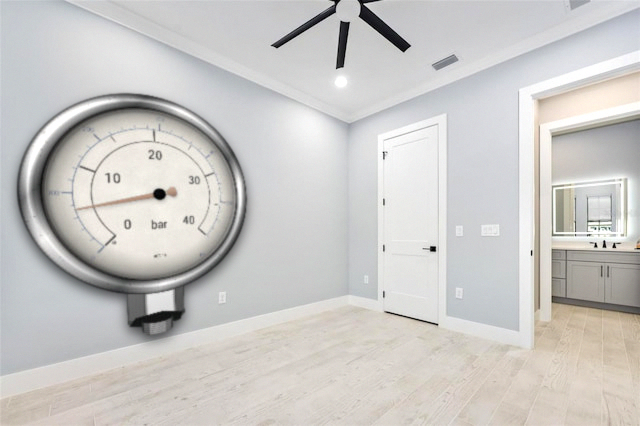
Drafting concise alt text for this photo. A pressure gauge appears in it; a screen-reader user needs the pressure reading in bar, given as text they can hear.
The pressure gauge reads 5 bar
